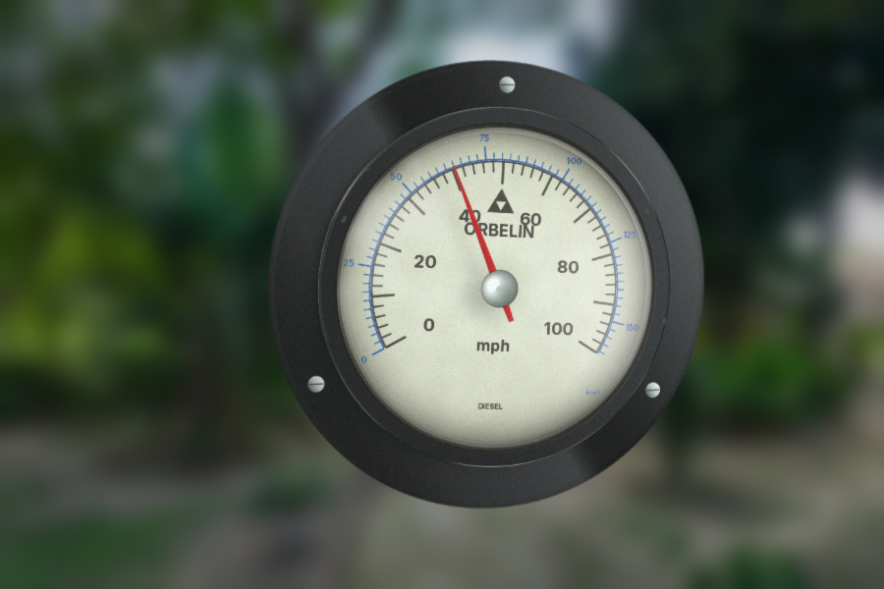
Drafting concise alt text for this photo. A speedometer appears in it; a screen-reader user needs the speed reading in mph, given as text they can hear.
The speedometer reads 40 mph
